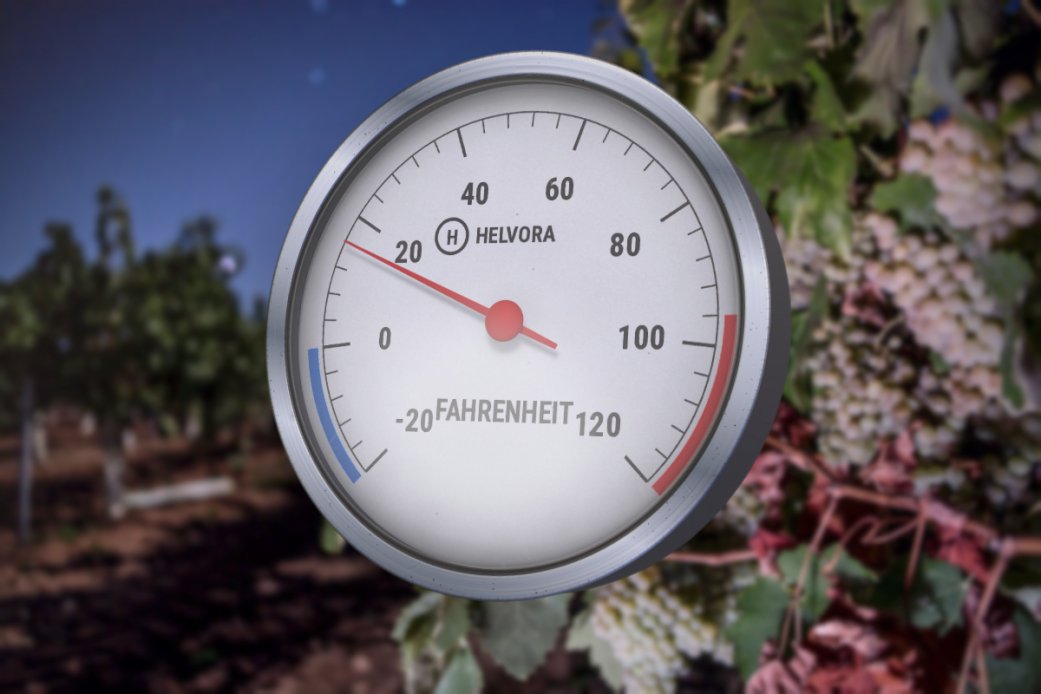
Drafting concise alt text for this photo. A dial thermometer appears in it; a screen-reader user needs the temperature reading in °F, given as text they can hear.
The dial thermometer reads 16 °F
